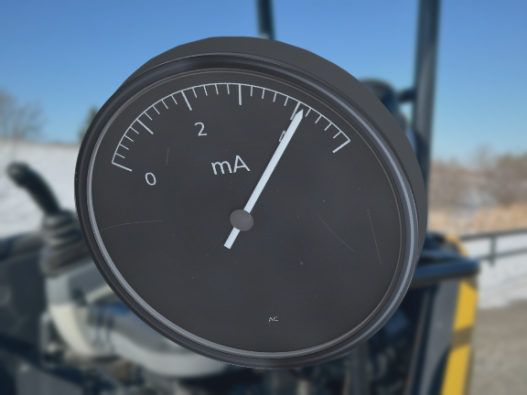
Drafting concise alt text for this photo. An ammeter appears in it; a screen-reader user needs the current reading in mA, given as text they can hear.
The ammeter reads 4.1 mA
